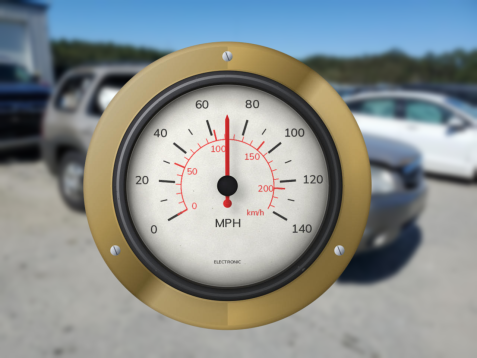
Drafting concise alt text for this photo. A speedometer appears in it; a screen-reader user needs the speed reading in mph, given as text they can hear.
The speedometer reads 70 mph
